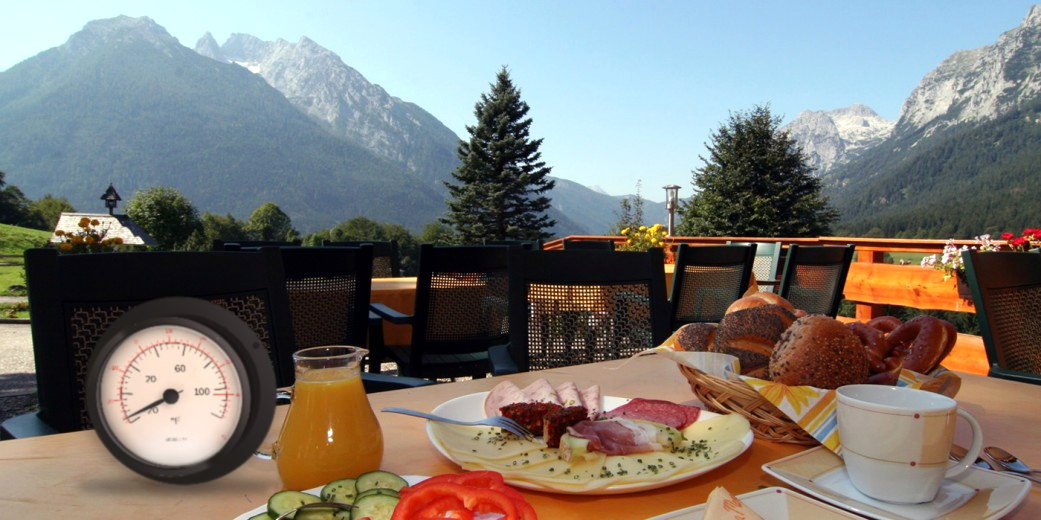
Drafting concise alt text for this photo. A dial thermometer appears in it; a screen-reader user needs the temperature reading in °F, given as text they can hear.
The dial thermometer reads -16 °F
